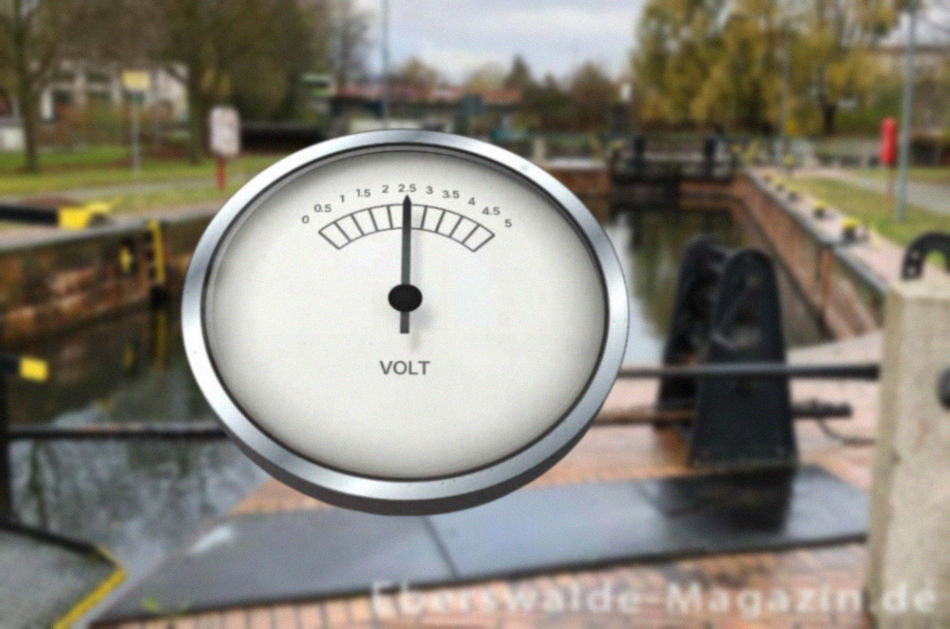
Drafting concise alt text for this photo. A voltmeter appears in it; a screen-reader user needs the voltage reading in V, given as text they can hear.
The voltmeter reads 2.5 V
